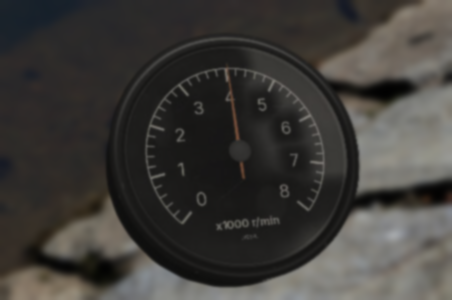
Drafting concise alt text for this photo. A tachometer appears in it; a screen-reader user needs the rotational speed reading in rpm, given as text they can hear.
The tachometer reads 4000 rpm
